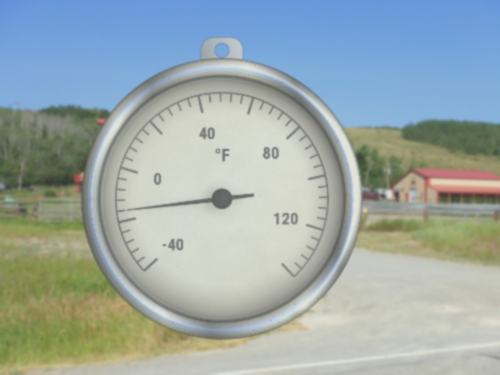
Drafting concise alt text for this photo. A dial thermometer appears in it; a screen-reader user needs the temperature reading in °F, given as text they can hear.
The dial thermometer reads -16 °F
